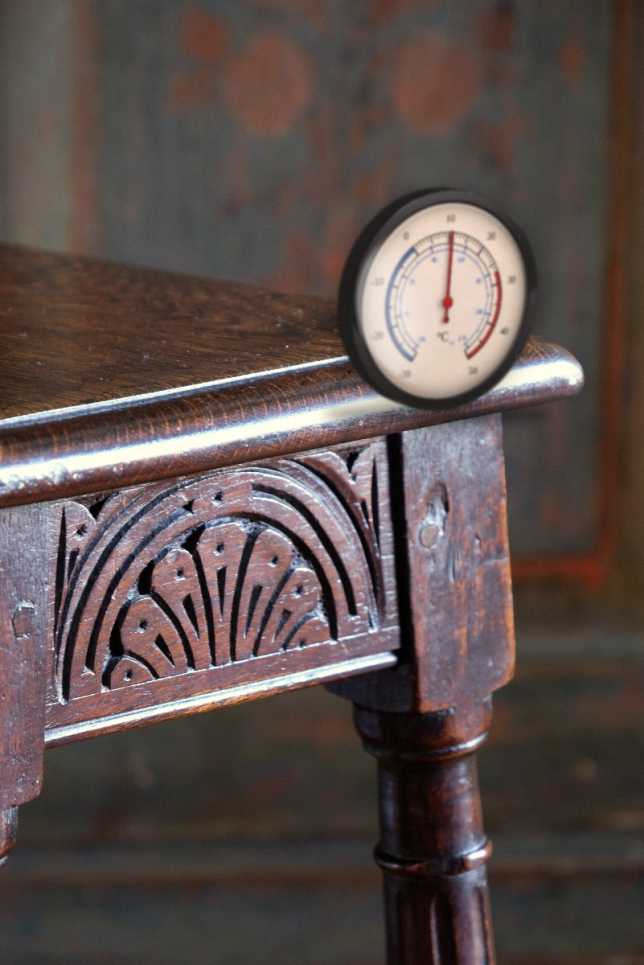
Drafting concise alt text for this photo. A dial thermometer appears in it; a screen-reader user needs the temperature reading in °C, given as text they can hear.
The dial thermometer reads 10 °C
